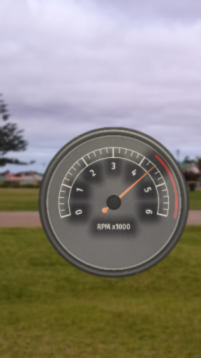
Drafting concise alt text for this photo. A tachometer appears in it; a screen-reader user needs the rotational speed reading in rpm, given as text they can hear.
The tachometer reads 4400 rpm
